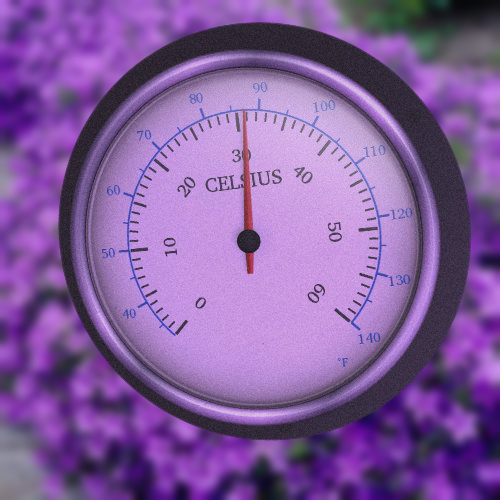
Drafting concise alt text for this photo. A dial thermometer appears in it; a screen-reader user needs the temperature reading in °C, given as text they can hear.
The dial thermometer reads 31 °C
